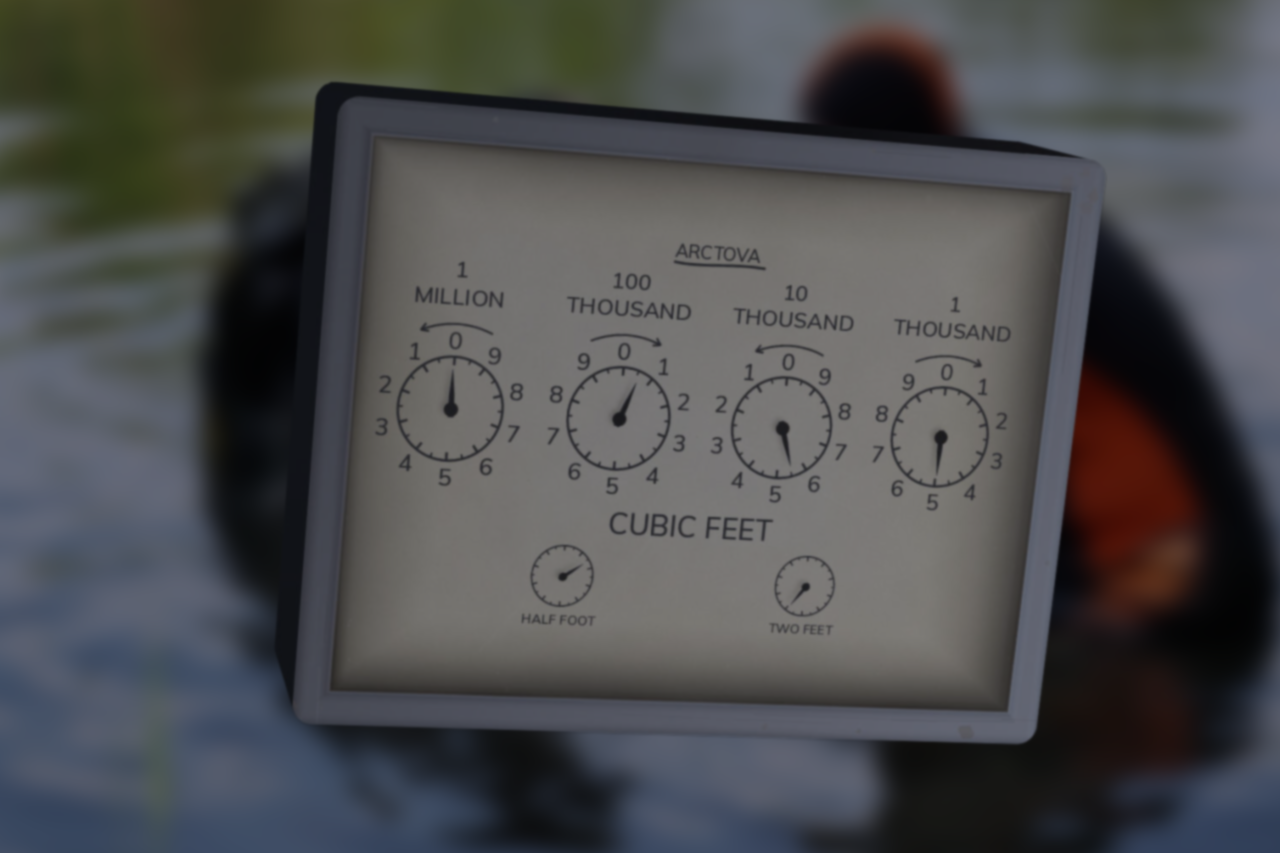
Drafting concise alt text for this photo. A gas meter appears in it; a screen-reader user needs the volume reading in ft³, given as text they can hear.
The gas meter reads 5500 ft³
